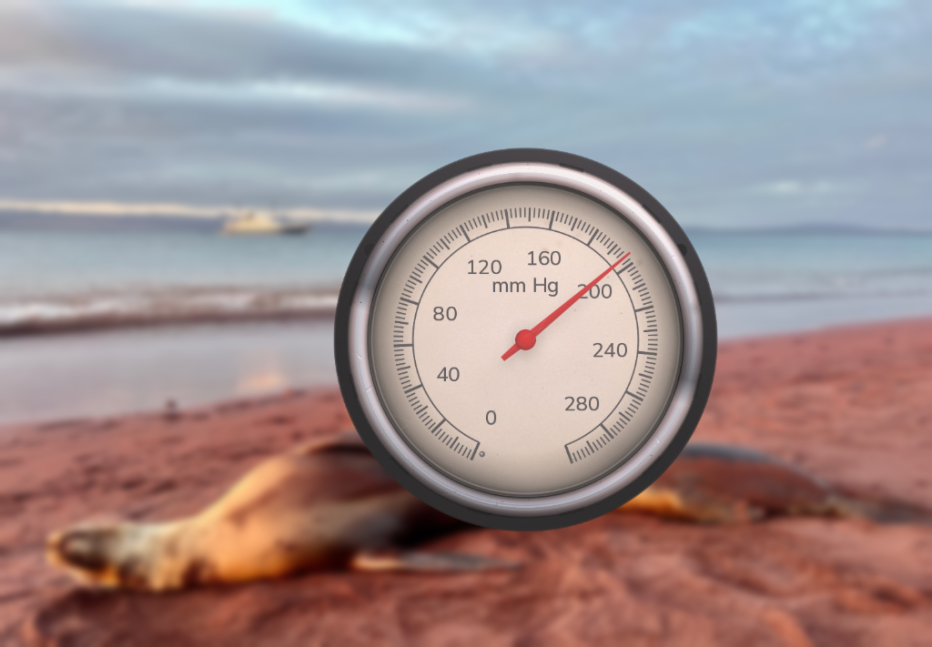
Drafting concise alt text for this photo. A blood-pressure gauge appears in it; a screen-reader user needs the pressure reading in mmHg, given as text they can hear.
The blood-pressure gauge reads 196 mmHg
